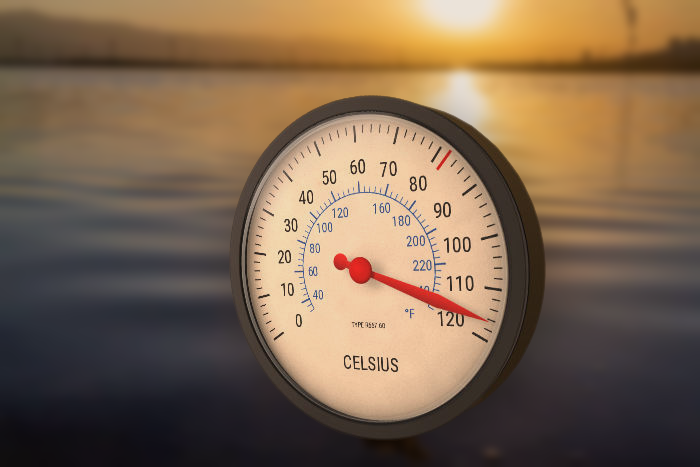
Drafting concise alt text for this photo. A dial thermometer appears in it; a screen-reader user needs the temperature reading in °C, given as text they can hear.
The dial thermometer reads 116 °C
